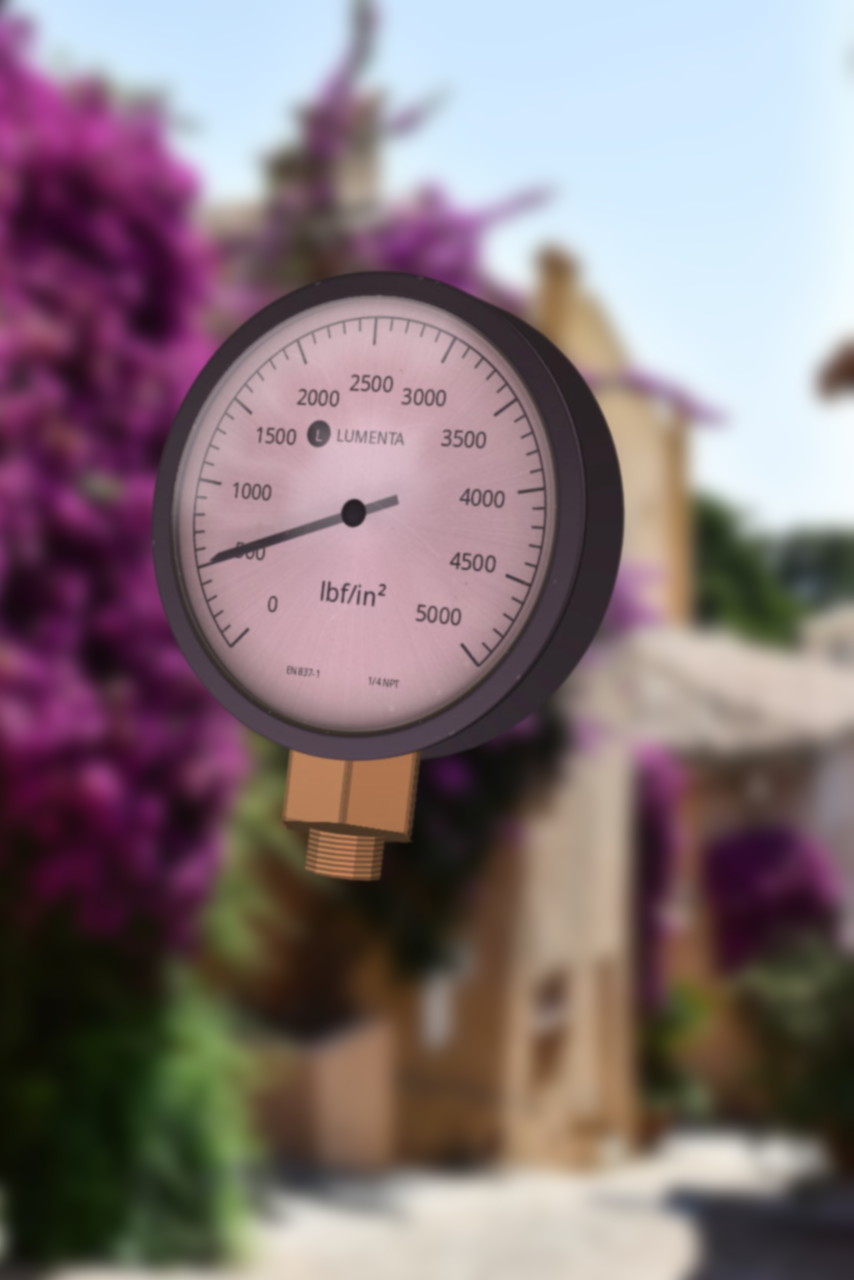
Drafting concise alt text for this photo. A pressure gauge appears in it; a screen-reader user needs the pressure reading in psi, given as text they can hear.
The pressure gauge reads 500 psi
